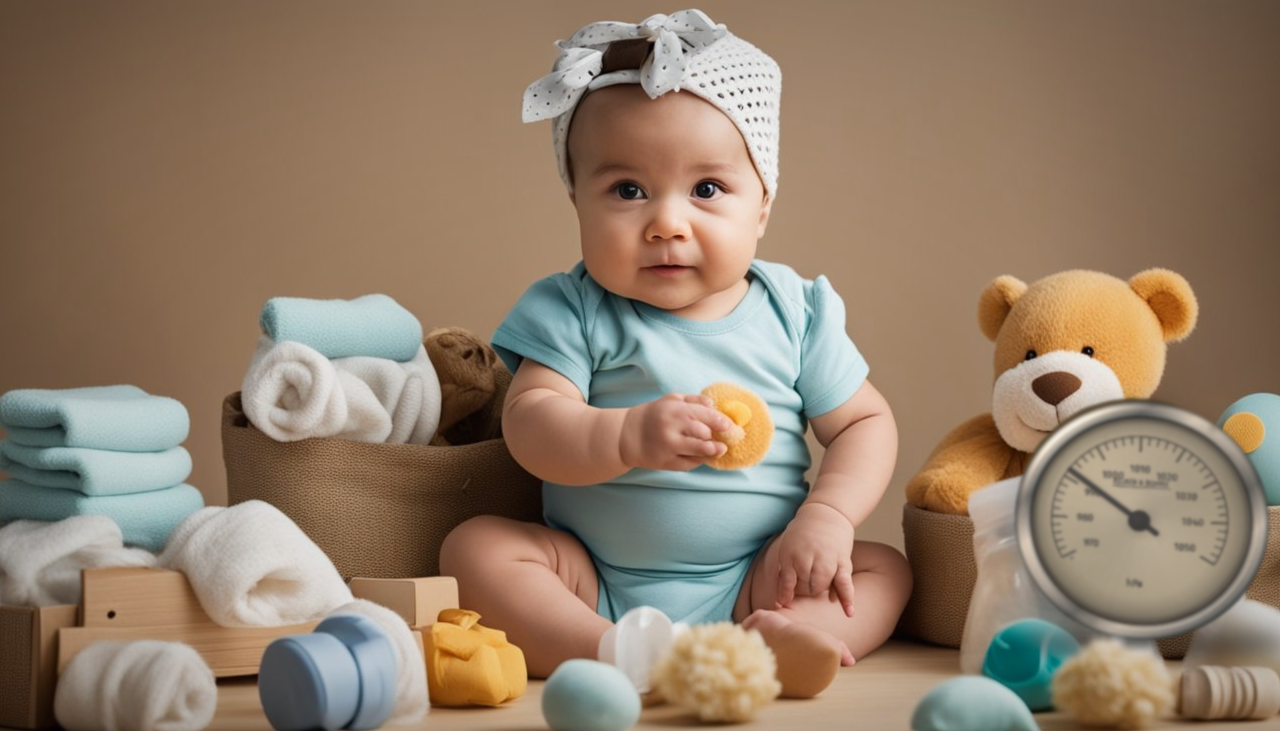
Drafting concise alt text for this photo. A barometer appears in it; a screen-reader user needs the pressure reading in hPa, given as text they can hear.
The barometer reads 992 hPa
